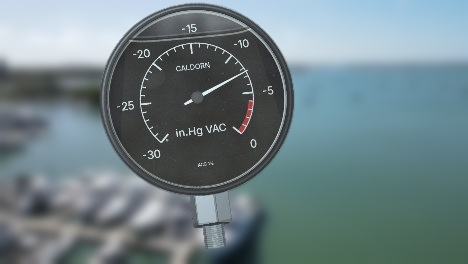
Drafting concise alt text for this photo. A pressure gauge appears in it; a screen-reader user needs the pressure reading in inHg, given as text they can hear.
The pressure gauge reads -7.5 inHg
